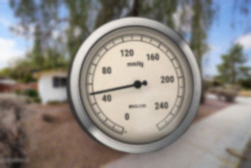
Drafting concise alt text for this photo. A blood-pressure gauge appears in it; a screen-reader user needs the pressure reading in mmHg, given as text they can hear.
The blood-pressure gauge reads 50 mmHg
